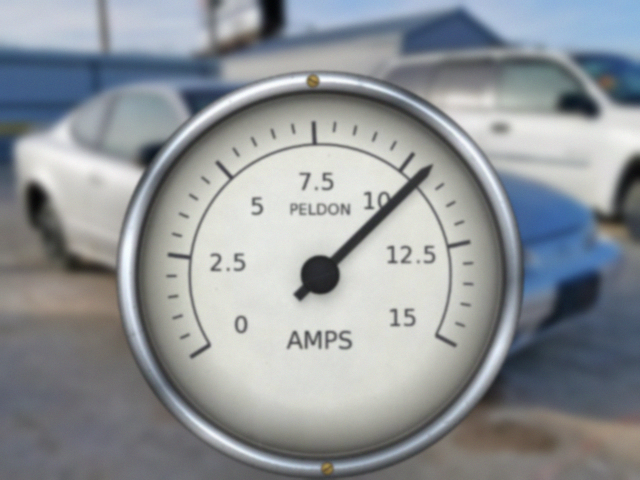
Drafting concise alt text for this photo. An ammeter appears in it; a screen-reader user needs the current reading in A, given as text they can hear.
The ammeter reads 10.5 A
